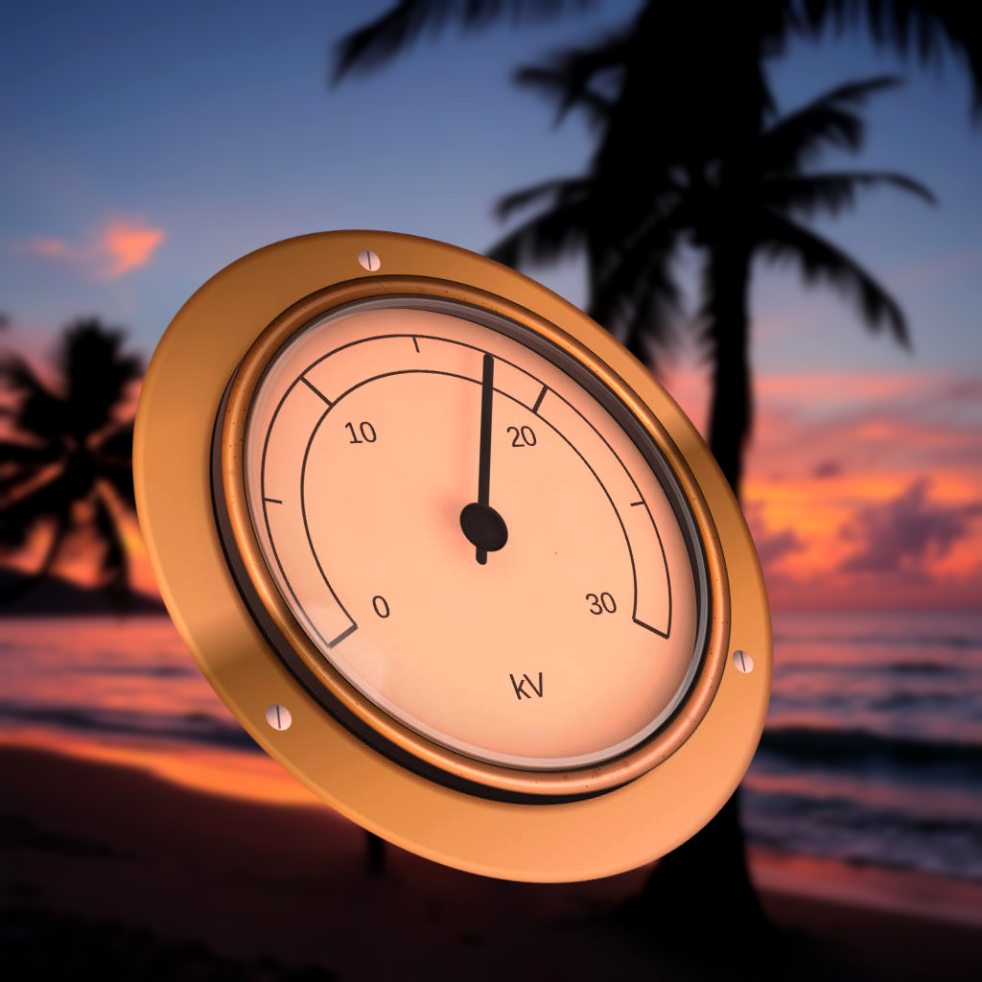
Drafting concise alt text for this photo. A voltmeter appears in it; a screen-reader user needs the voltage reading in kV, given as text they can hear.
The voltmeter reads 17.5 kV
